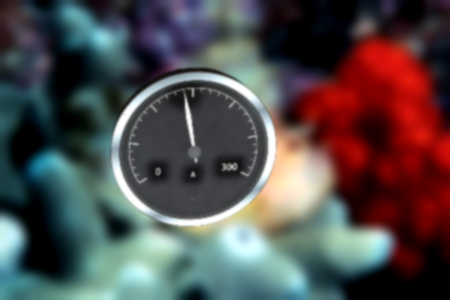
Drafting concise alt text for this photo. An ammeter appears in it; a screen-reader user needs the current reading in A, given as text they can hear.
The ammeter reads 140 A
